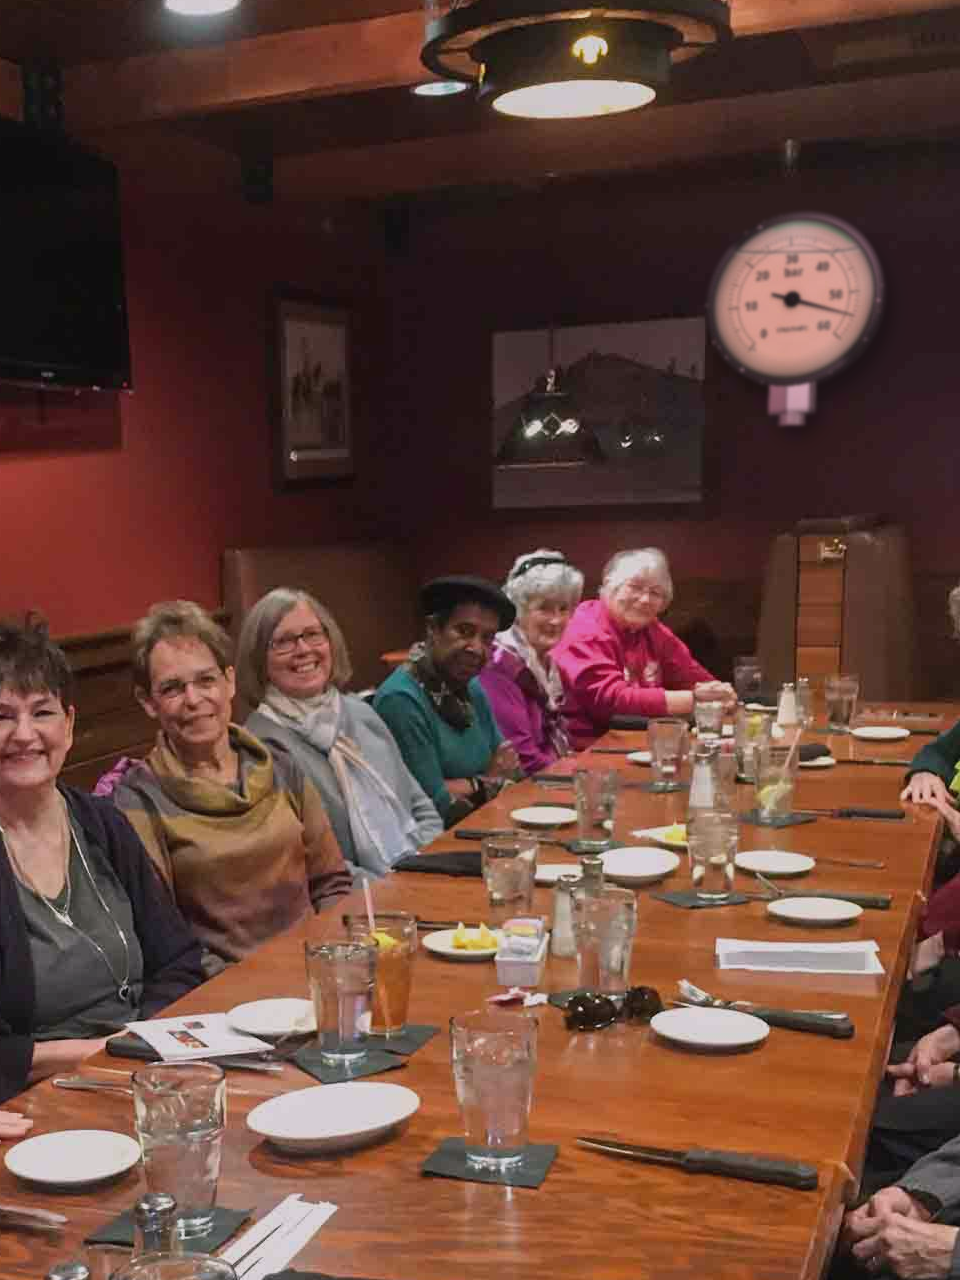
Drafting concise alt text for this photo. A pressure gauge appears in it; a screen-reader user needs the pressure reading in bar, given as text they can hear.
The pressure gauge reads 55 bar
